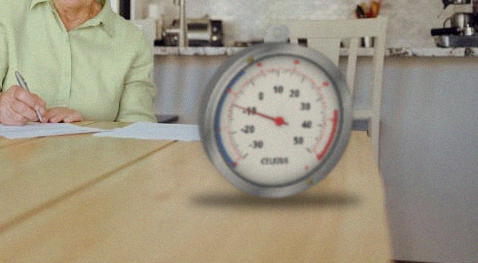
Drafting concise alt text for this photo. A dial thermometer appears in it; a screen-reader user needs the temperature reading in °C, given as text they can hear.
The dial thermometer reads -10 °C
